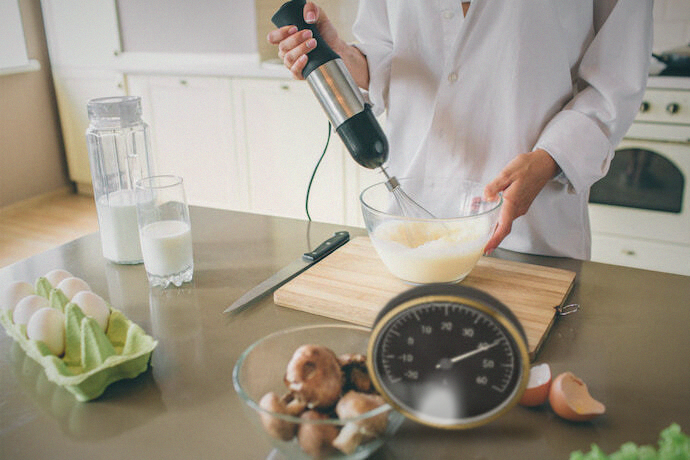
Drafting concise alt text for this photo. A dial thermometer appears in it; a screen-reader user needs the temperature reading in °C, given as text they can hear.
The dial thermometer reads 40 °C
